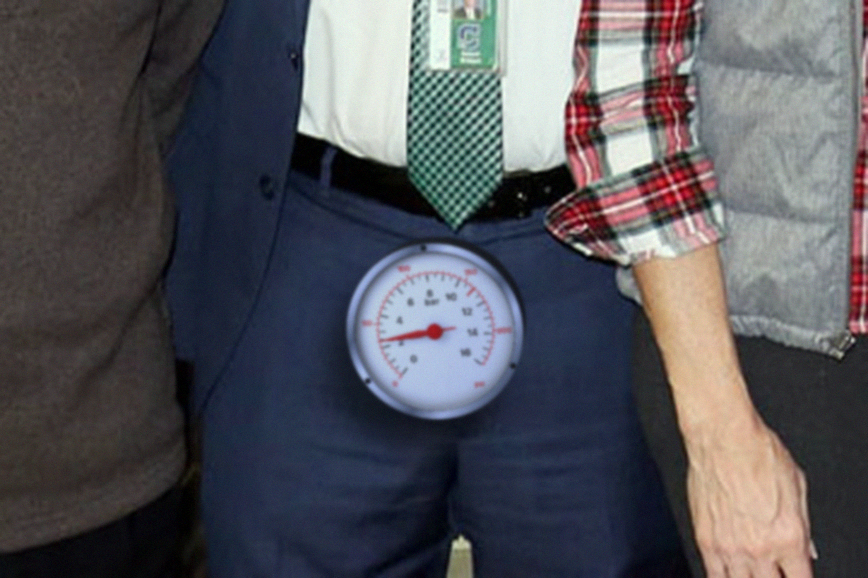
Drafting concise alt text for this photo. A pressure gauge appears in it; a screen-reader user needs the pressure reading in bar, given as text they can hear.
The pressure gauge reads 2.5 bar
